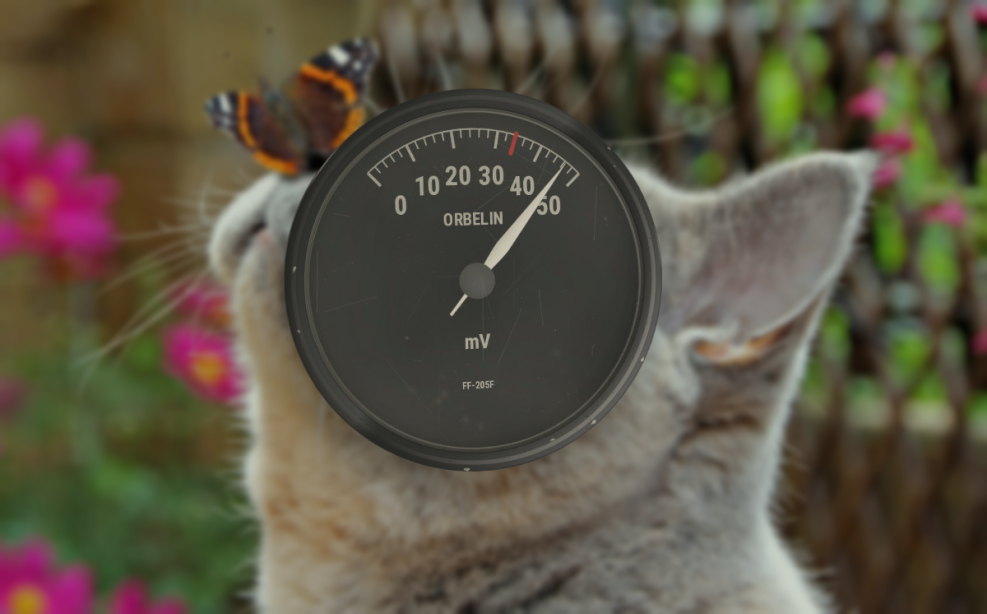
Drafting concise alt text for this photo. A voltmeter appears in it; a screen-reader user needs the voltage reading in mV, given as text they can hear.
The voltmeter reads 46 mV
